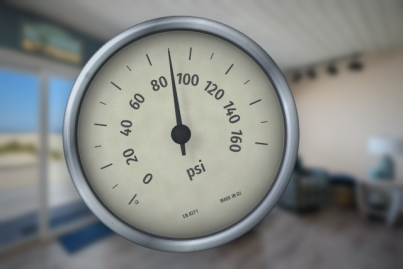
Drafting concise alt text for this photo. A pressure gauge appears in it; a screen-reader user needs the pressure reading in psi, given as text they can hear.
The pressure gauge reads 90 psi
